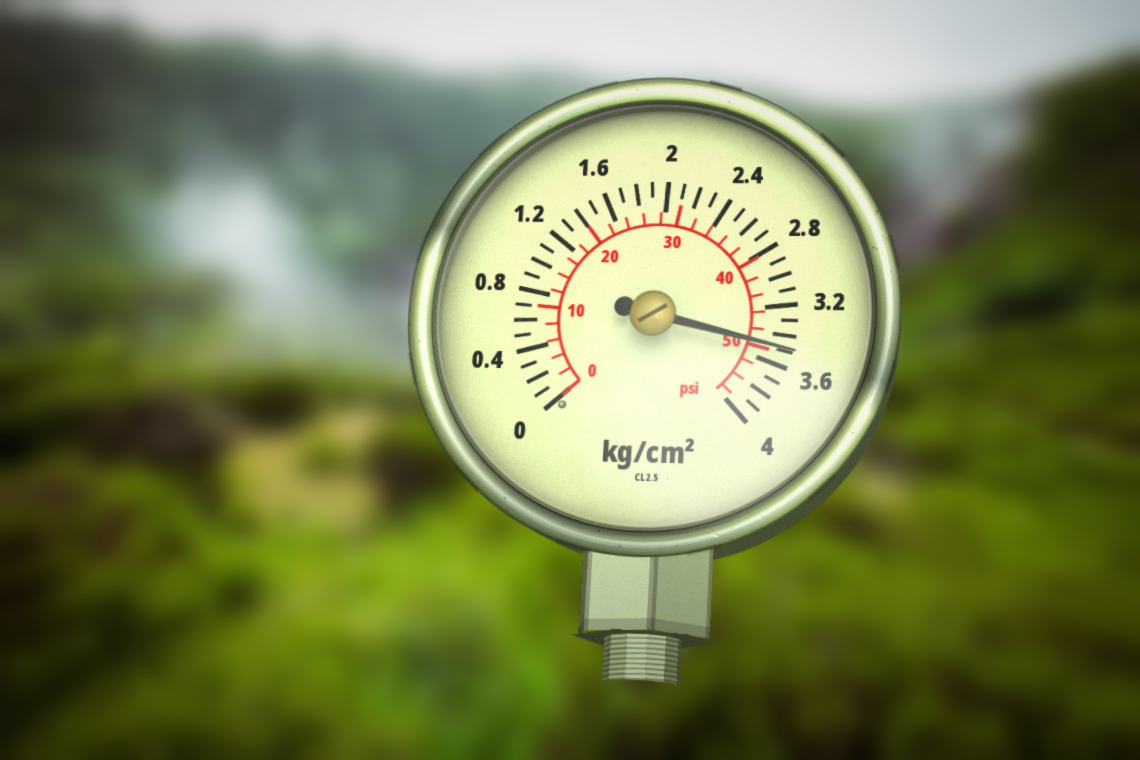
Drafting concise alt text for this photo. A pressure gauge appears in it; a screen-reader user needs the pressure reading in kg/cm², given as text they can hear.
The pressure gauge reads 3.5 kg/cm²
